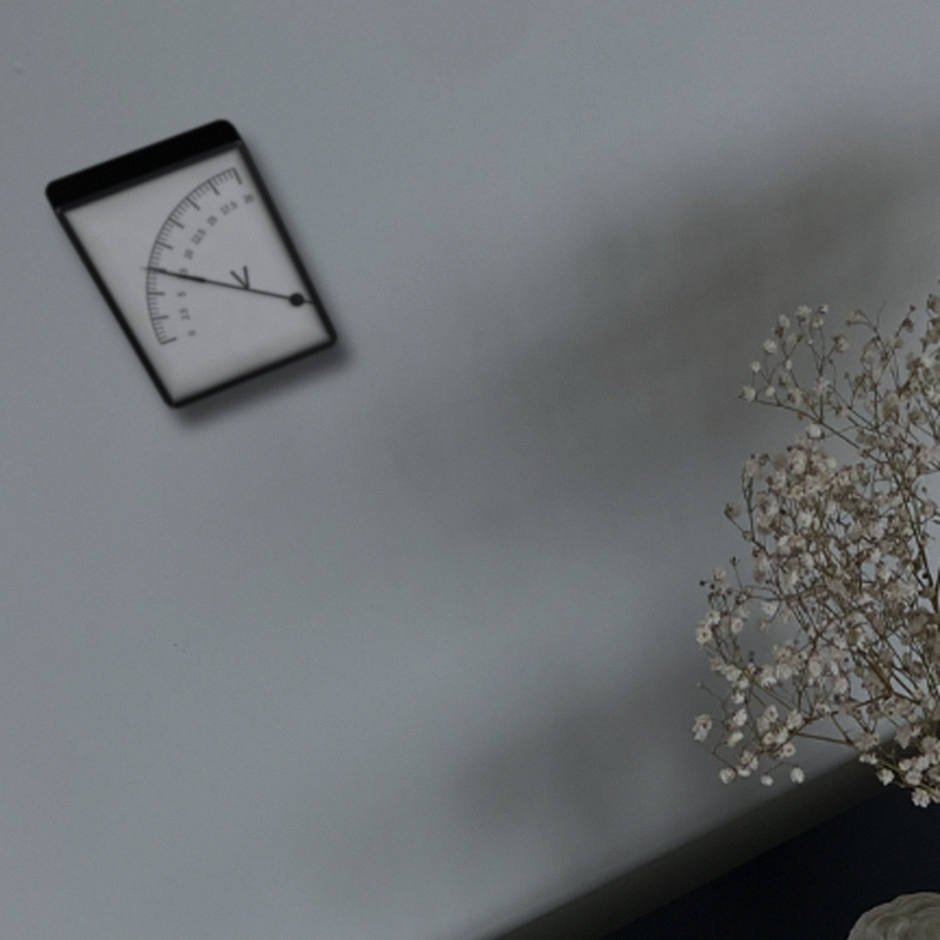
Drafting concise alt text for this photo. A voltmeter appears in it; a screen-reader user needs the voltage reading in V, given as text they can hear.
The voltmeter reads 7.5 V
